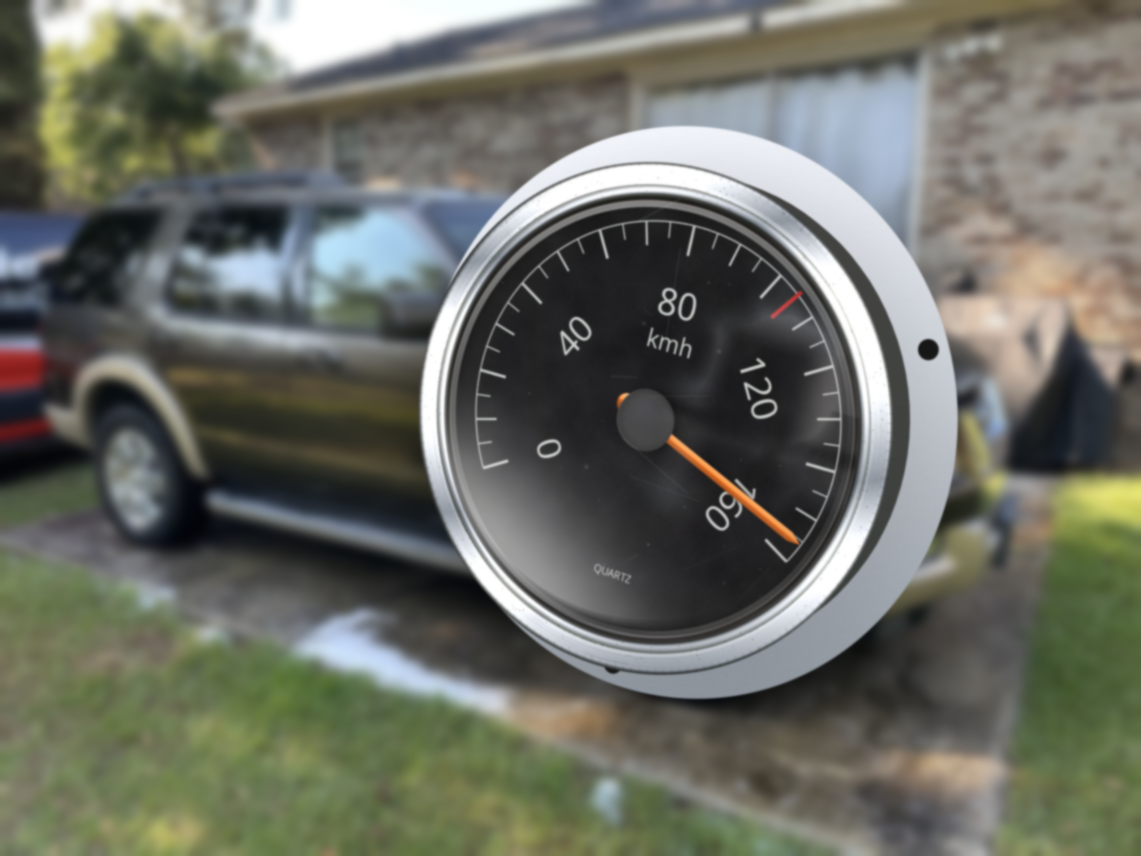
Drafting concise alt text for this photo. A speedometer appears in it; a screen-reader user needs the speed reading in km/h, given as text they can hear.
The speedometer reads 155 km/h
